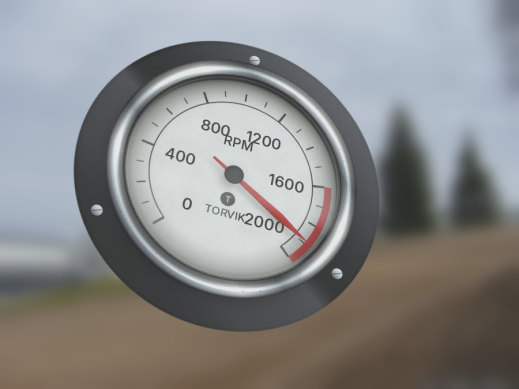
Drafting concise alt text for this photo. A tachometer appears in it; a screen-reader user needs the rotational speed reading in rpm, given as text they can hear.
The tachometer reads 1900 rpm
